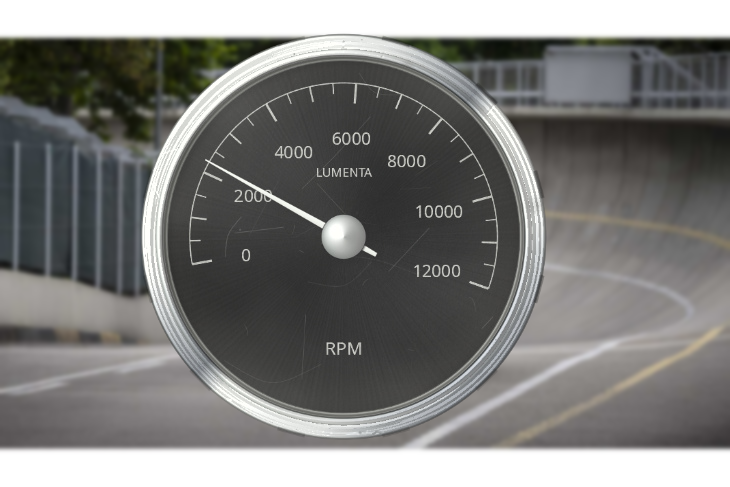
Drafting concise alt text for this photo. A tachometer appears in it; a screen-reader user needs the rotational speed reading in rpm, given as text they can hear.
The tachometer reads 2250 rpm
